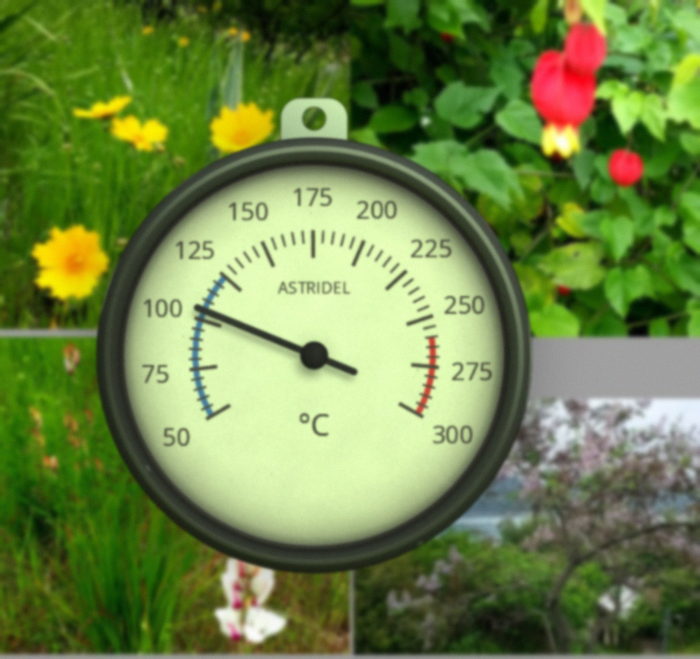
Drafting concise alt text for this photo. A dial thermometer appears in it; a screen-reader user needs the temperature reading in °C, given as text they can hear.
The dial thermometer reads 105 °C
